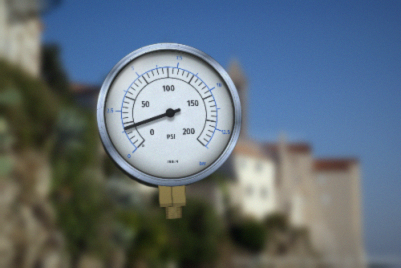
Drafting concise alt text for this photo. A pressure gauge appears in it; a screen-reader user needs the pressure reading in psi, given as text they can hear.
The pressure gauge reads 20 psi
